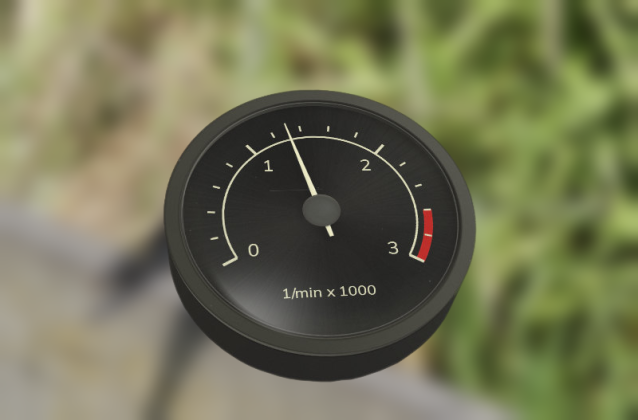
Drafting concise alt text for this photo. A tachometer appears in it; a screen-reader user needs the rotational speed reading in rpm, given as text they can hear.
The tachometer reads 1300 rpm
